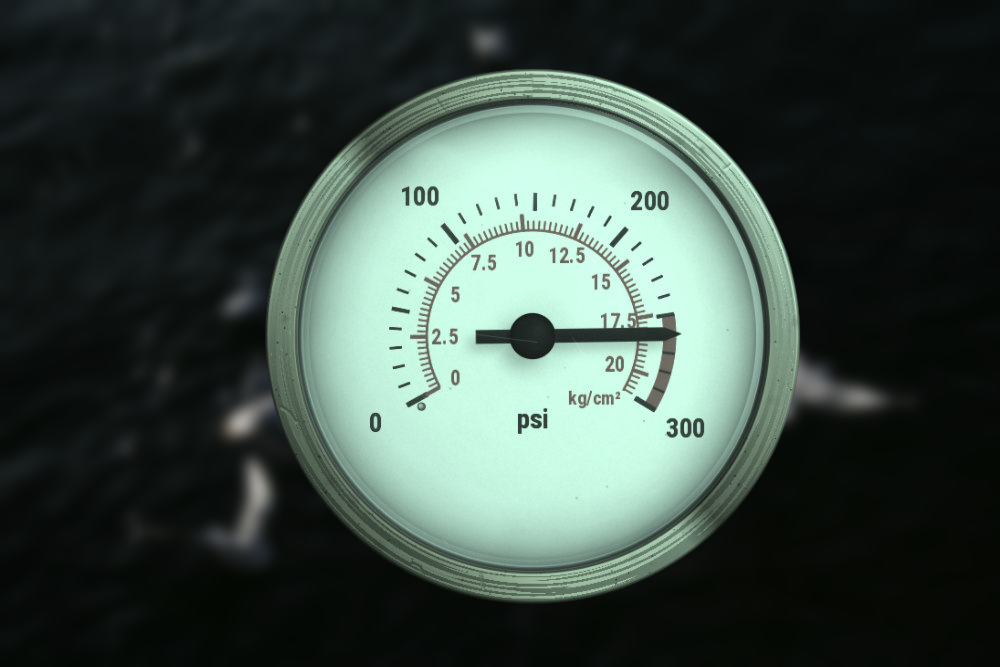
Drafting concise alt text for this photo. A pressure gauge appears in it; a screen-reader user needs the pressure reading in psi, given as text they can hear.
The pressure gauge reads 260 psi
